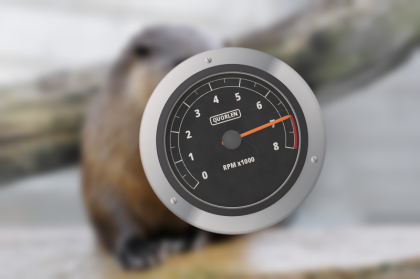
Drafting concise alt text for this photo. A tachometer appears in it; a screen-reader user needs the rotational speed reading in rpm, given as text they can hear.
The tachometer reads 7000 rpm
